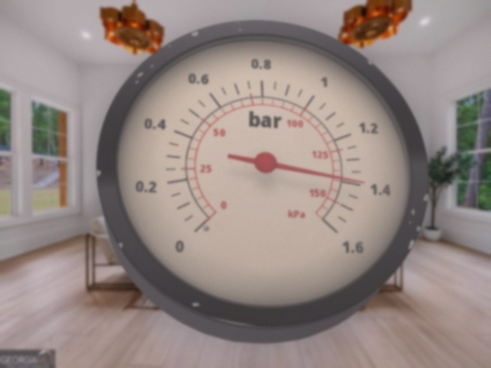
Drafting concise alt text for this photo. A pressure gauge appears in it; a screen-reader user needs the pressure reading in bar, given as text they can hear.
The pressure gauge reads 1.4 bar
